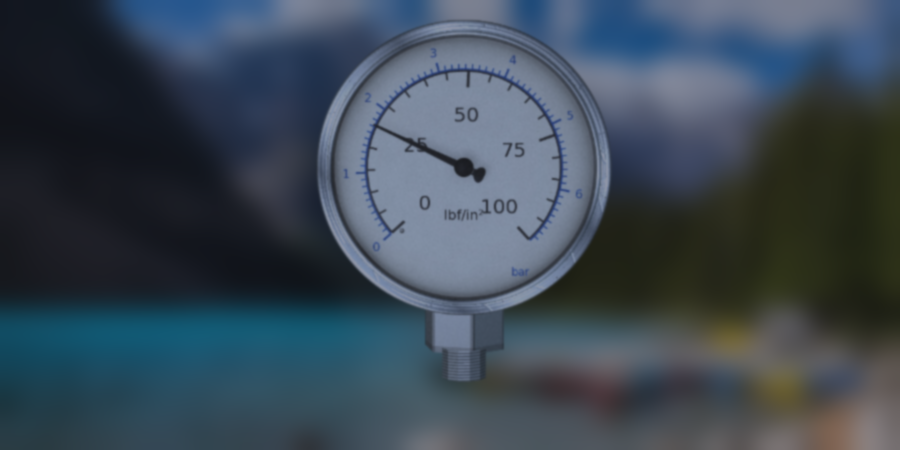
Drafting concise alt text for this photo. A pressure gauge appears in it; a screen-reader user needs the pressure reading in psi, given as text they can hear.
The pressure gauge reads 25 psi
